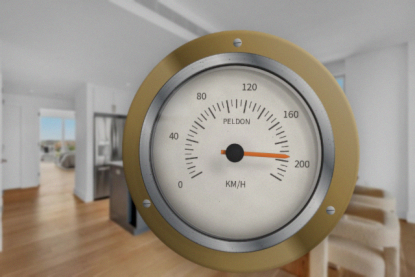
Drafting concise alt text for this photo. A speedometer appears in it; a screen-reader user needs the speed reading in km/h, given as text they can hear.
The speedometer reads 195 km/h
